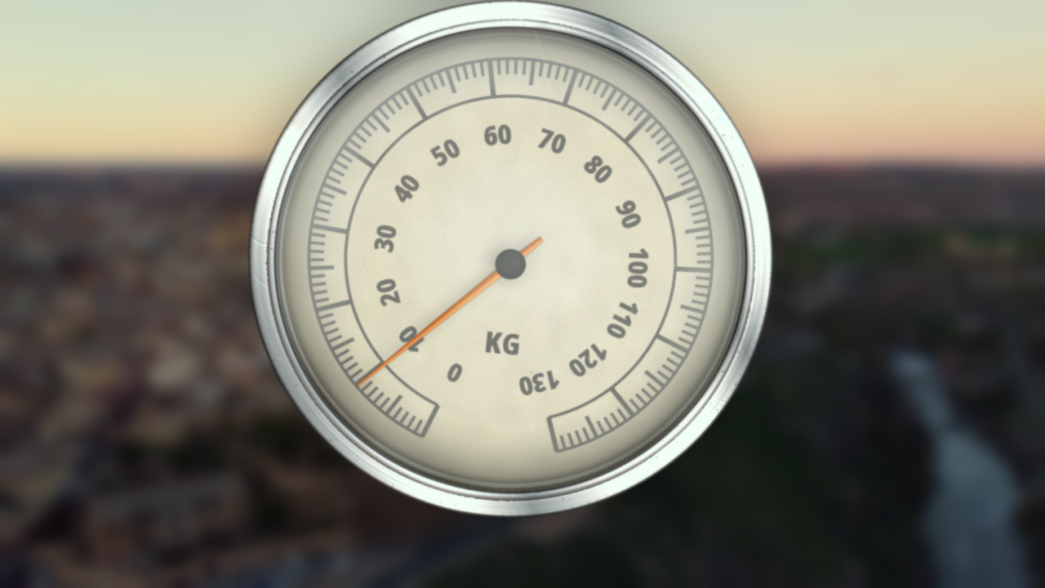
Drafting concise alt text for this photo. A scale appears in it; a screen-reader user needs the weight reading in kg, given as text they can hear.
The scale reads 10 kg
